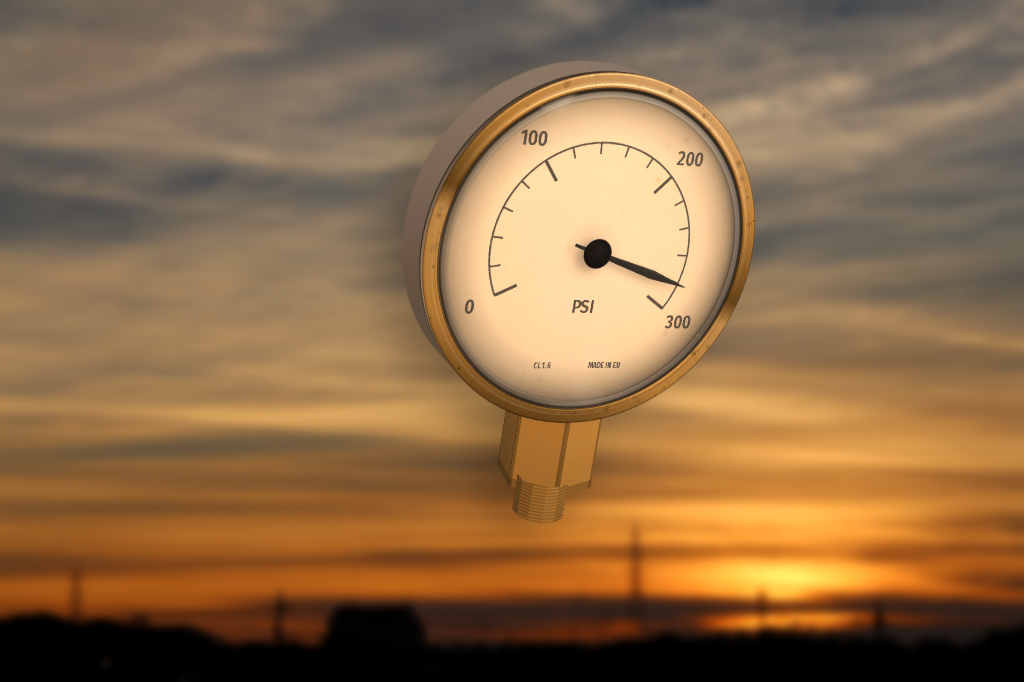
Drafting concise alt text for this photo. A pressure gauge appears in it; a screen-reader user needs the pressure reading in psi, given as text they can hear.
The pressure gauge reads 280 psi
